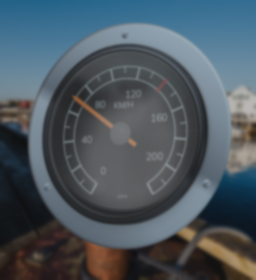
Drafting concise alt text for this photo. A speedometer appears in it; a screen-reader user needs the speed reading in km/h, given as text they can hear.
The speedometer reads 70 km/h
